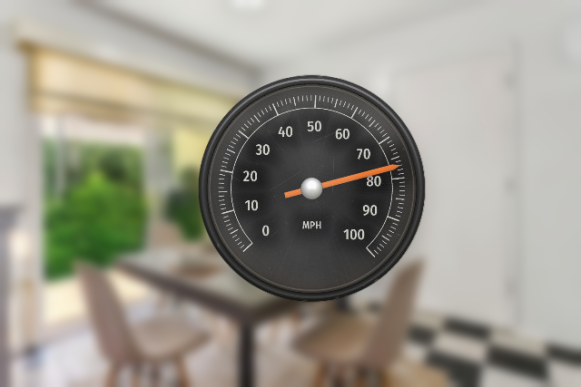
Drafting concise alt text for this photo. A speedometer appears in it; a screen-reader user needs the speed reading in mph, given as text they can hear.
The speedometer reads 77 mph
